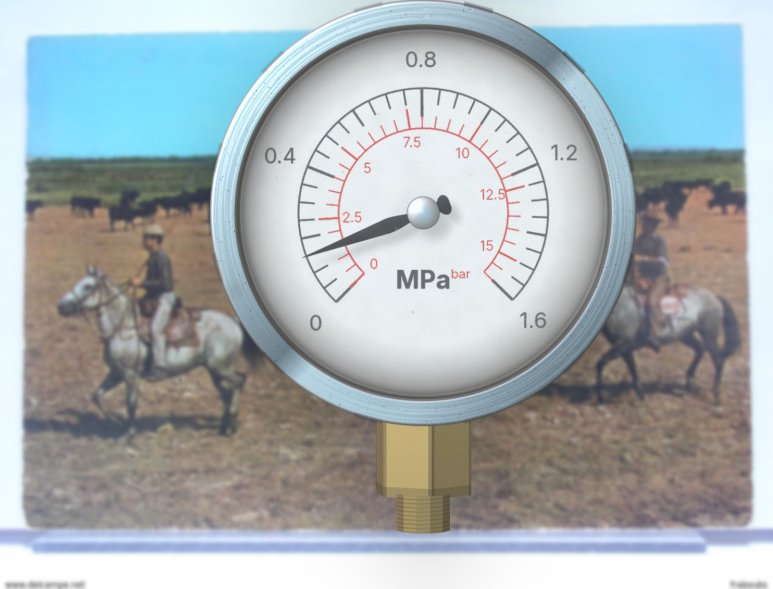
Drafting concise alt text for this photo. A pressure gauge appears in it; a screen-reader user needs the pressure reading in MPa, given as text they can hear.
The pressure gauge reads 0.15 MPa
